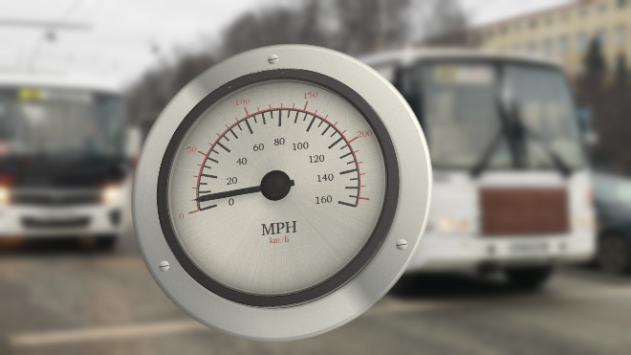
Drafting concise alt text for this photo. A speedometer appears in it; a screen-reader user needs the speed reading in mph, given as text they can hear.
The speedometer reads 5 mph
